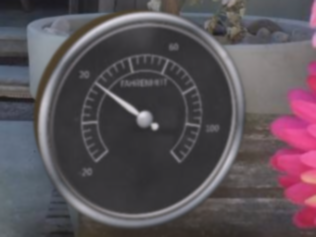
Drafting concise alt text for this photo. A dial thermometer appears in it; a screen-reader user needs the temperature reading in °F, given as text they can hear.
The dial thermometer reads 20 °F
